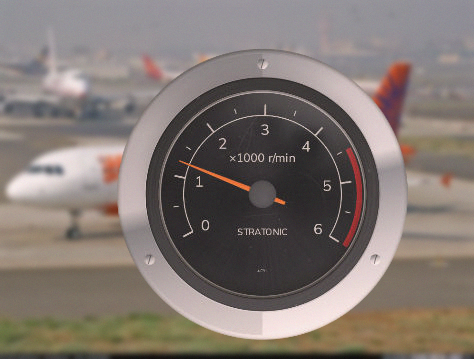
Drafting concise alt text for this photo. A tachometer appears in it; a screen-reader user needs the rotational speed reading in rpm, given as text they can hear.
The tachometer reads 1250 rpm
